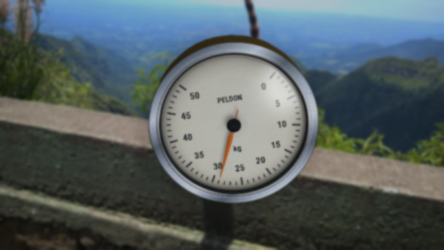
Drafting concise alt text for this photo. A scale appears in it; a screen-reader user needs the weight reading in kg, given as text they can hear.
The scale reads 29 kg
